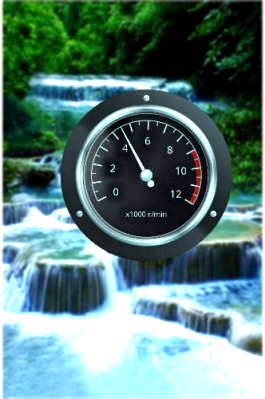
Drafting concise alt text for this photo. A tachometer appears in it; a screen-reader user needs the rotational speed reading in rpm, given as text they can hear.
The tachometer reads 4500 rpm
